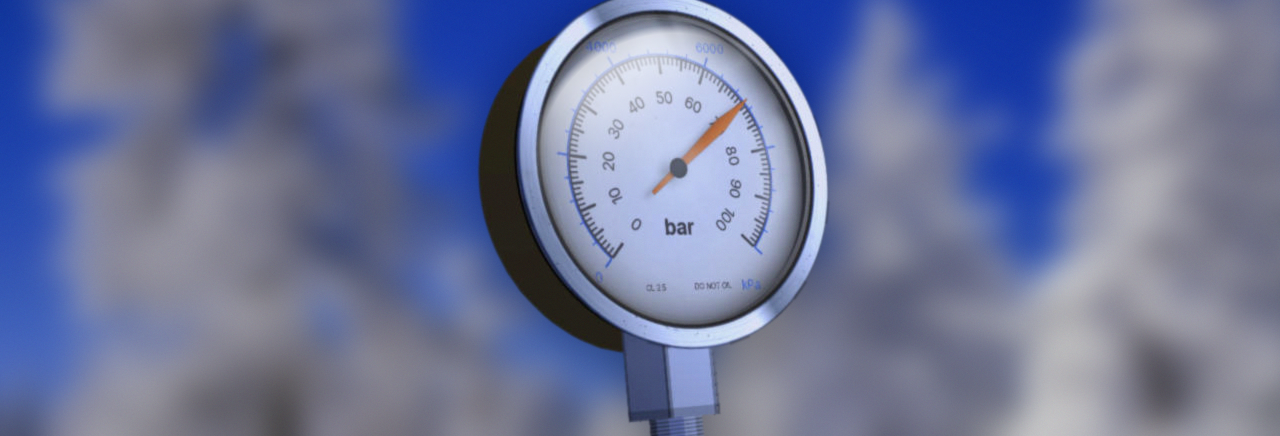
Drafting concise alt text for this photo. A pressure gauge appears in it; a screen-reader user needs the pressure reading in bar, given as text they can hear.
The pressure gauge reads 70 bar
